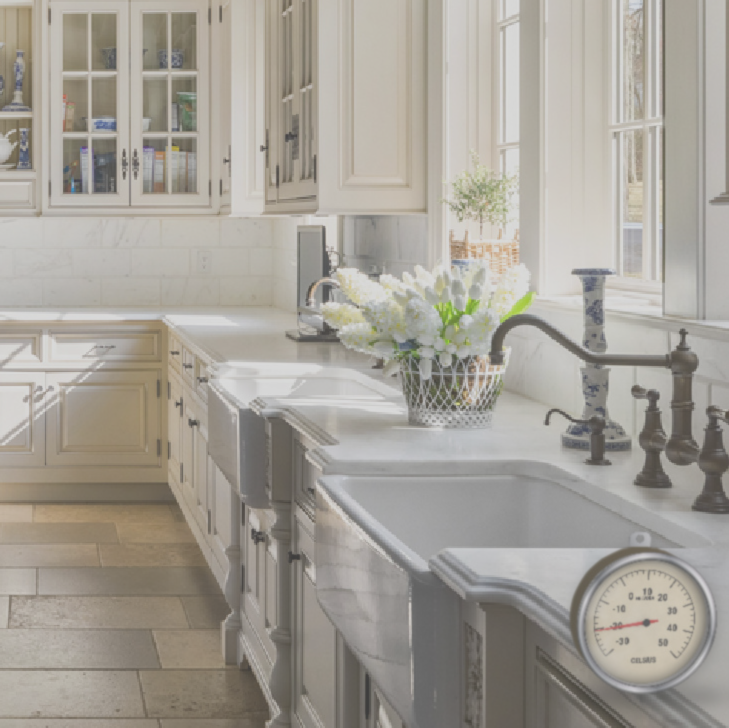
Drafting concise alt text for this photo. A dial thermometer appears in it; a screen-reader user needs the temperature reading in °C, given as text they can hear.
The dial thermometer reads -20 °C
